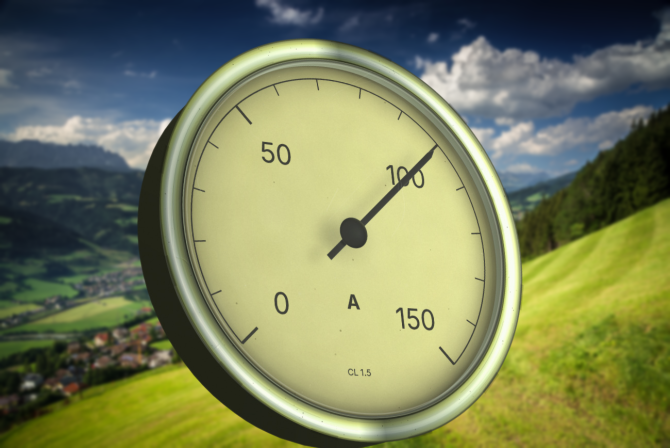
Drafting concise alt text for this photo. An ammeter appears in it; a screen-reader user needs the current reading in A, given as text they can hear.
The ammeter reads 100 A
